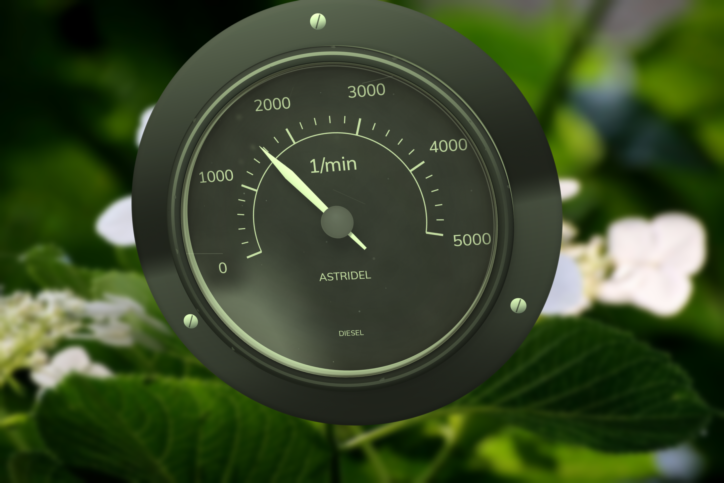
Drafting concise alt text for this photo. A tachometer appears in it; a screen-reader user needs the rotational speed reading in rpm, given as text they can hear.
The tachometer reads 1600 rpm
